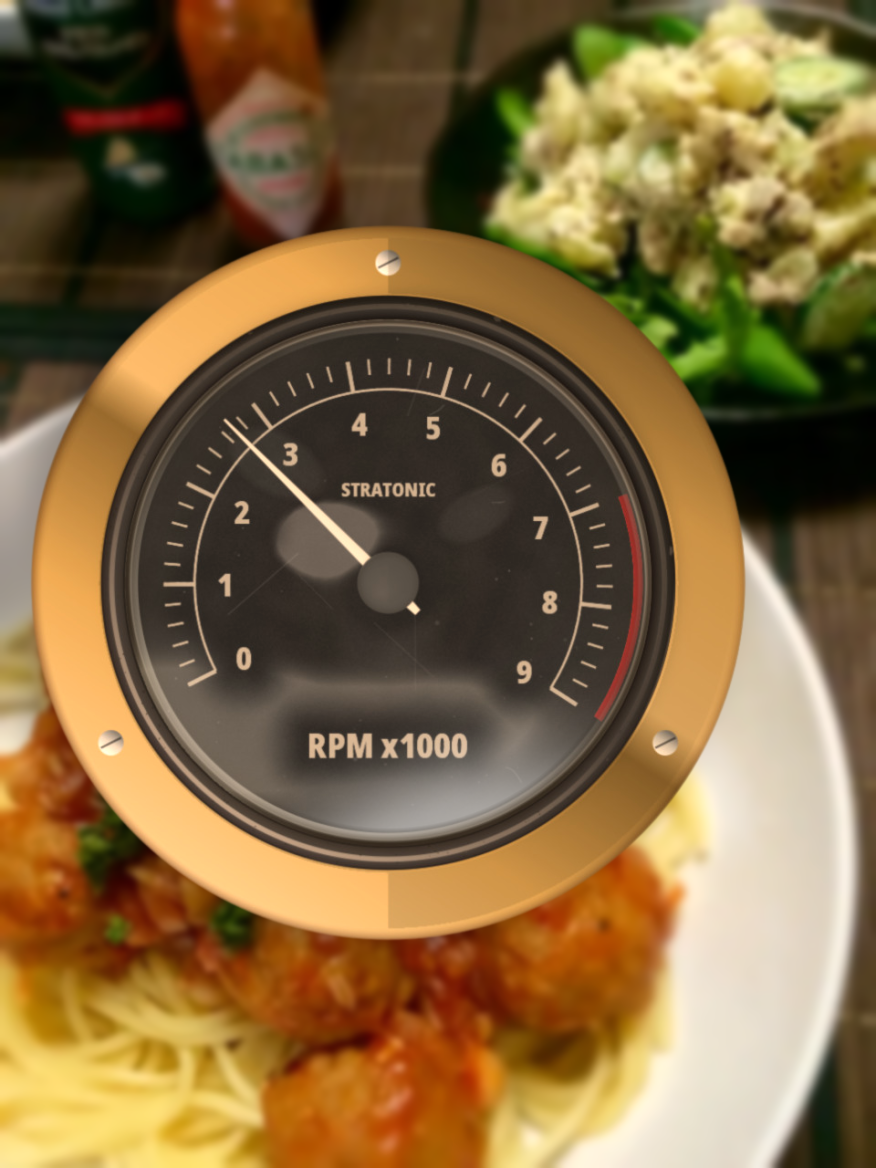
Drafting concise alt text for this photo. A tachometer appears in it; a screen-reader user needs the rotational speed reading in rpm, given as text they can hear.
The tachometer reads 2700 rpm
